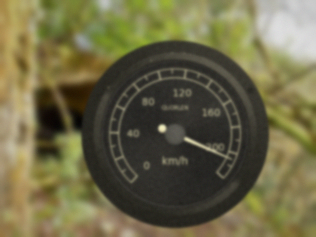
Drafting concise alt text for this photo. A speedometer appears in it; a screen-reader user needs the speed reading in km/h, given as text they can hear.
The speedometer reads 205 km/h
